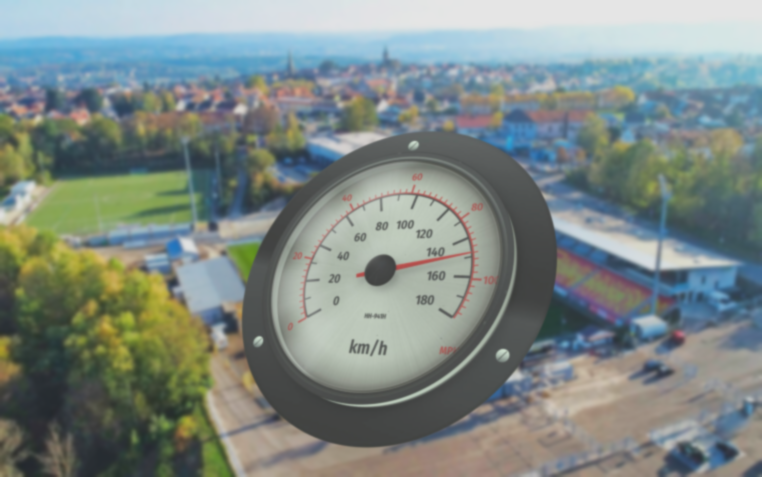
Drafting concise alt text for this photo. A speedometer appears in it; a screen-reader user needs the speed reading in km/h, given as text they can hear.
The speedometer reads 150 km/h
